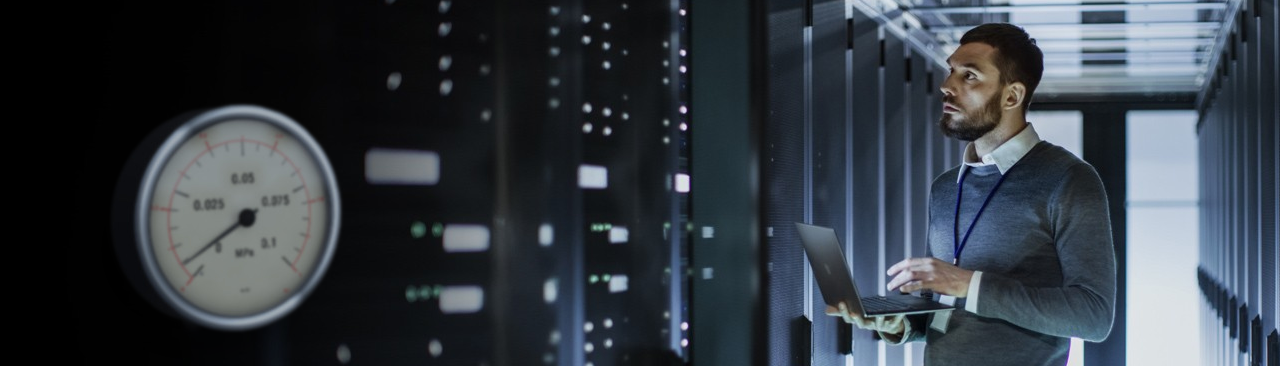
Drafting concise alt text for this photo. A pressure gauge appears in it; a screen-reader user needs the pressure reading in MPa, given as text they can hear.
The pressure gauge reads 0.005 MPa
